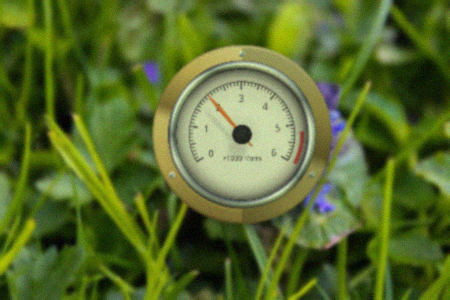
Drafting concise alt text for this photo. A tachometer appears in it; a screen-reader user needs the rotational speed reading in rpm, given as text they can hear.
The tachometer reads 2000 rpm
